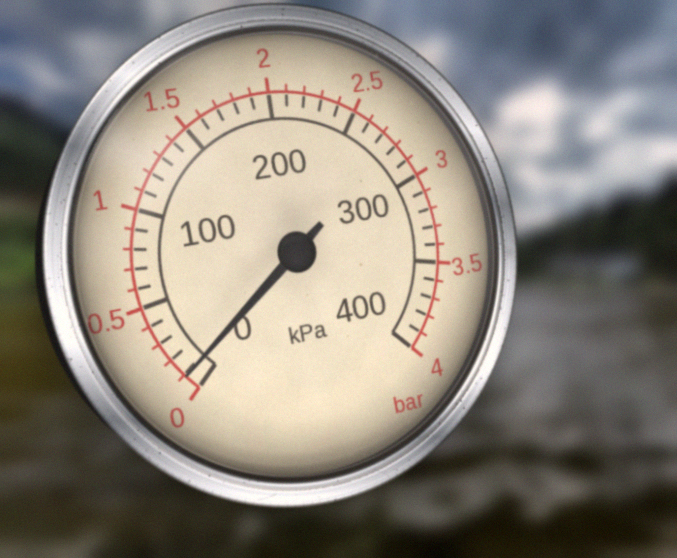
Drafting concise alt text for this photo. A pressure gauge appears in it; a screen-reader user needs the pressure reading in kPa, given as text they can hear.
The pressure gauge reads 10 kPa
